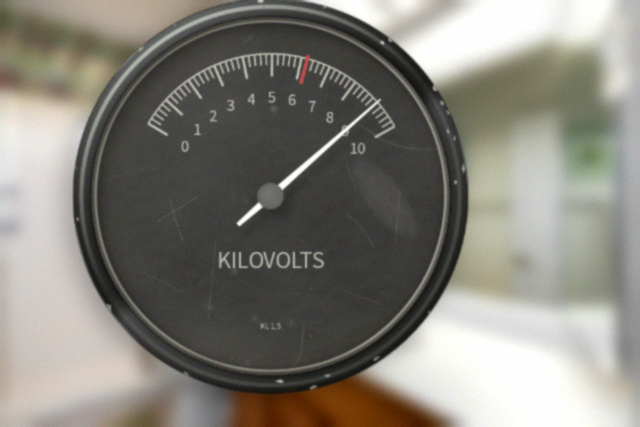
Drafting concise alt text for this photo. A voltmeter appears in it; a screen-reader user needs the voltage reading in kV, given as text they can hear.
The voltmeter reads 9 kV
